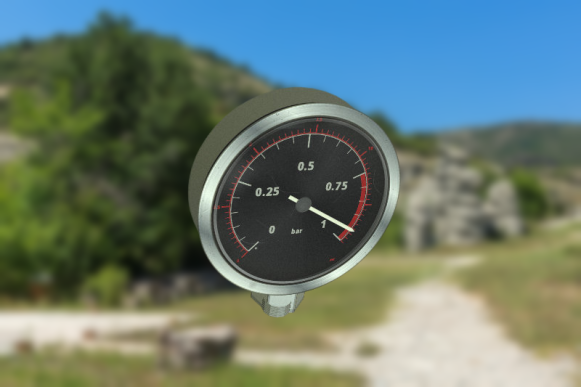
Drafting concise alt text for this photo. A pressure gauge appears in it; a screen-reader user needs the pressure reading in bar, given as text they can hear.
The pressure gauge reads 0.95 bar
